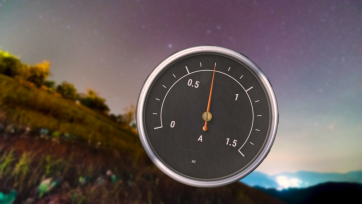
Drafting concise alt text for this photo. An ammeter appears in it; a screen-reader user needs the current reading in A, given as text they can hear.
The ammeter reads 0.7 A
